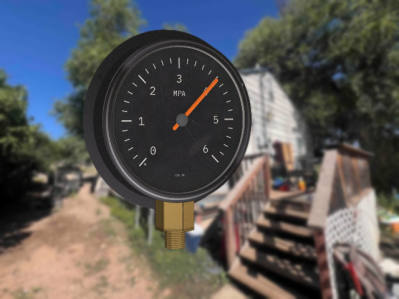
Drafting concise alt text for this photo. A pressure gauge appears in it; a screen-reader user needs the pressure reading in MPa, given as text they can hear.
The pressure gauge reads 4 MPa
